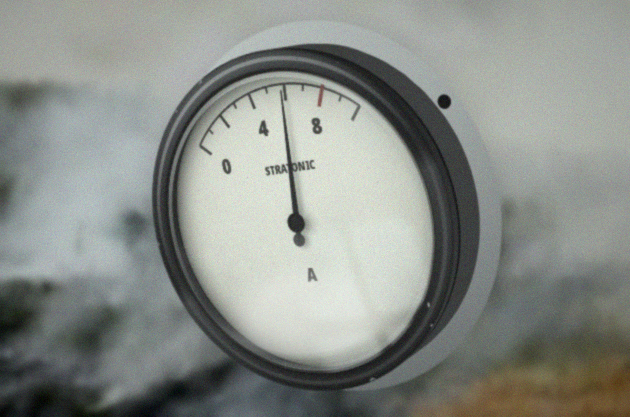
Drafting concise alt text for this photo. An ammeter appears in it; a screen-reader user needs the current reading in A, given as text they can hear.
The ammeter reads 6 A
